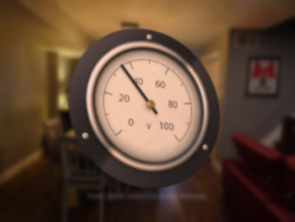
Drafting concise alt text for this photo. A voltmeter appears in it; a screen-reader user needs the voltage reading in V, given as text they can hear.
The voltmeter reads 35 V
